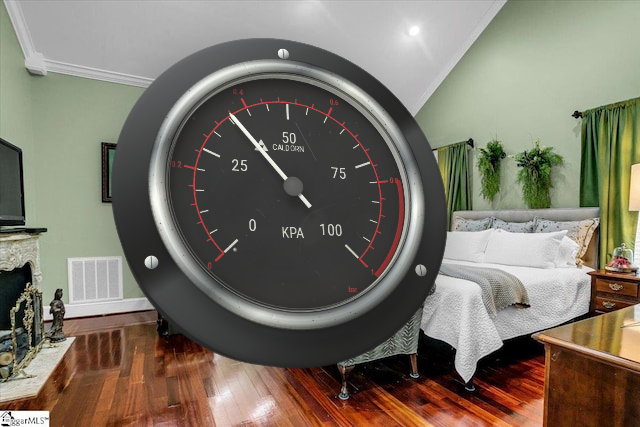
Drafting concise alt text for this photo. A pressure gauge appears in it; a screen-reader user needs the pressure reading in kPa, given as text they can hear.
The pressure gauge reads 35 kPa
